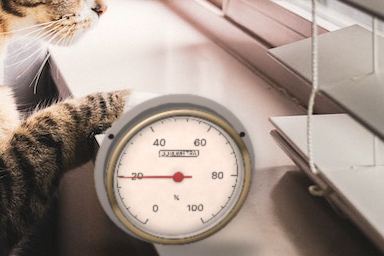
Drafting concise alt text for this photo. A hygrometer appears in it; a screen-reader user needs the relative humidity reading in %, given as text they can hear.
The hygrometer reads 20 %
